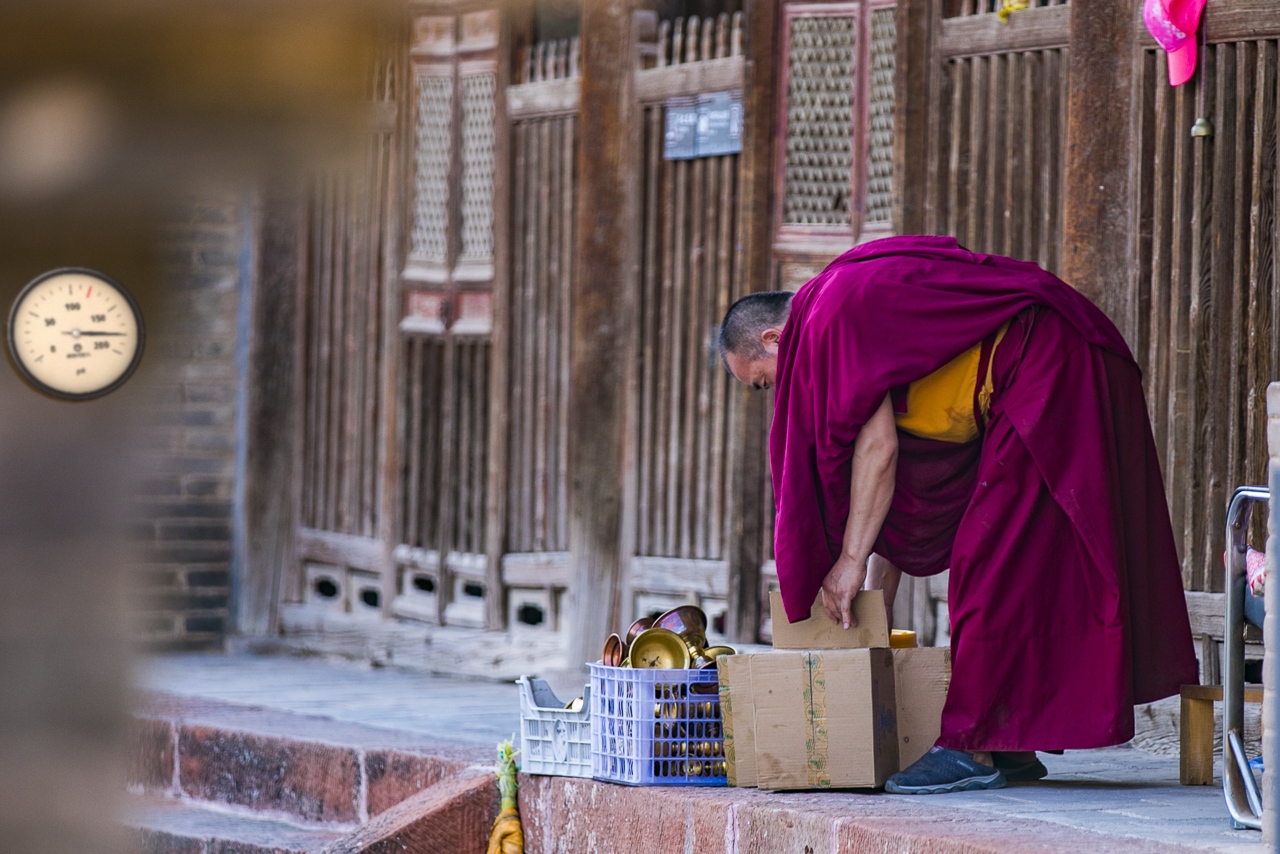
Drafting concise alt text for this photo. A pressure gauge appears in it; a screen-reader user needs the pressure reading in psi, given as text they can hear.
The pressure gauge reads 180 psi
